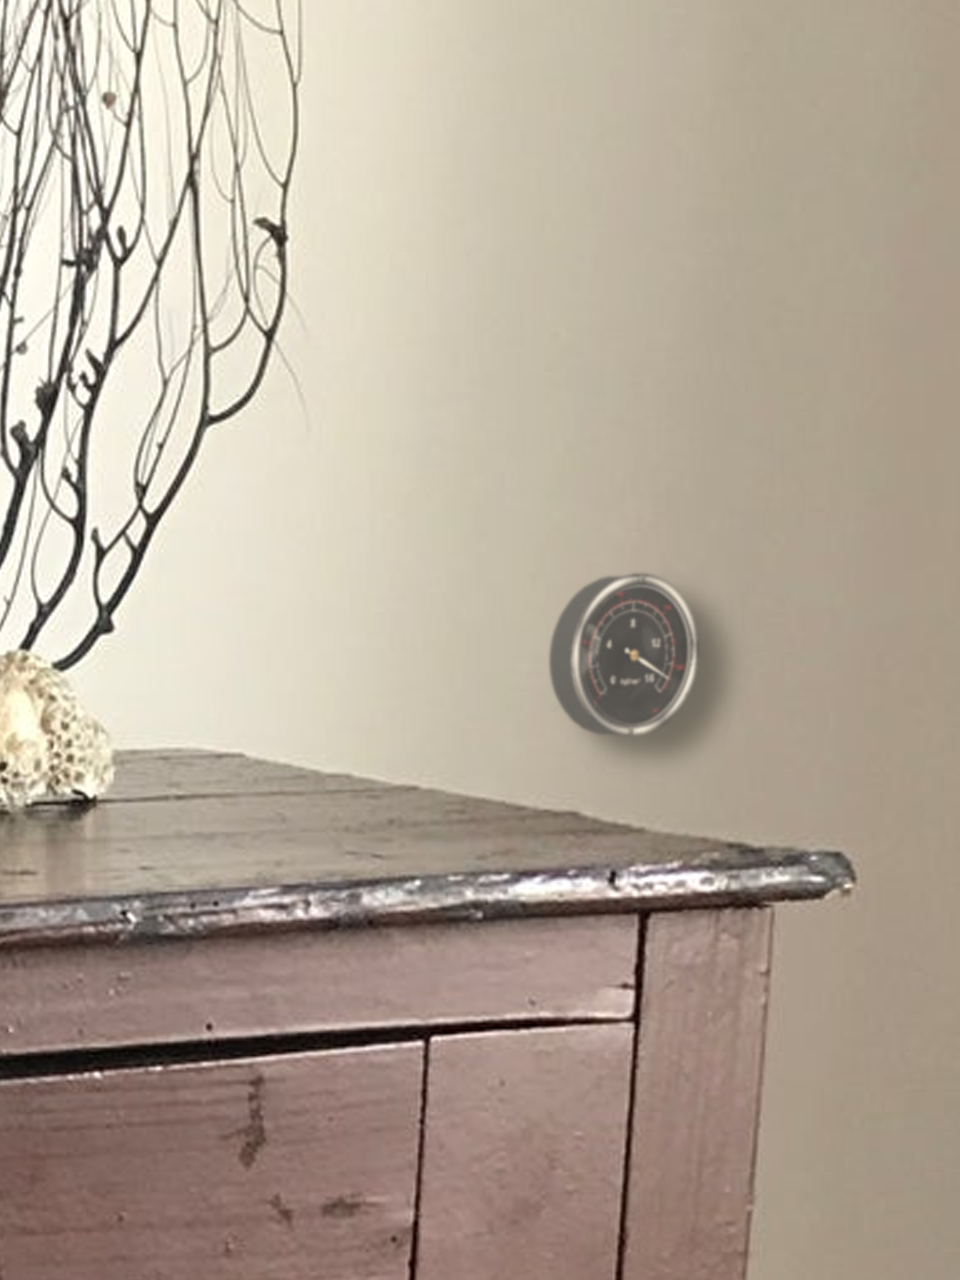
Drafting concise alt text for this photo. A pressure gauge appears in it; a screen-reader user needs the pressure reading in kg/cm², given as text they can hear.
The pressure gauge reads 15 kg/cm²
